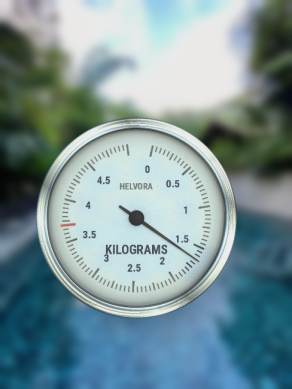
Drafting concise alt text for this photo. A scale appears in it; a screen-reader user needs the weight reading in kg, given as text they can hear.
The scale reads 1.65 kg
